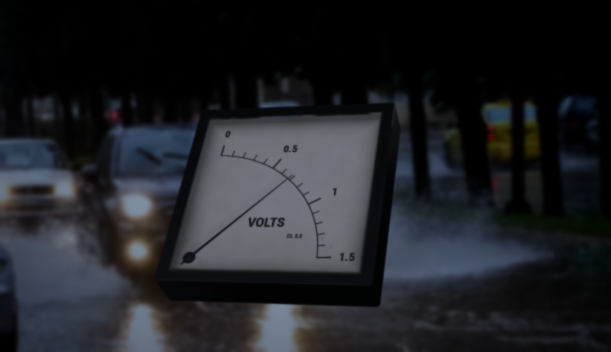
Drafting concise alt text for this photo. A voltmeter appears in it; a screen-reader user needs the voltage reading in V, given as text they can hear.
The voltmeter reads 0.7 V
